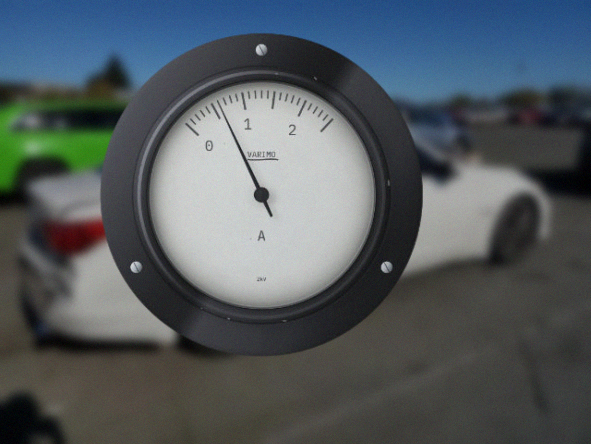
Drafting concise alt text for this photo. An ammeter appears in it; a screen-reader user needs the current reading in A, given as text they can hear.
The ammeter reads 0.6 A
